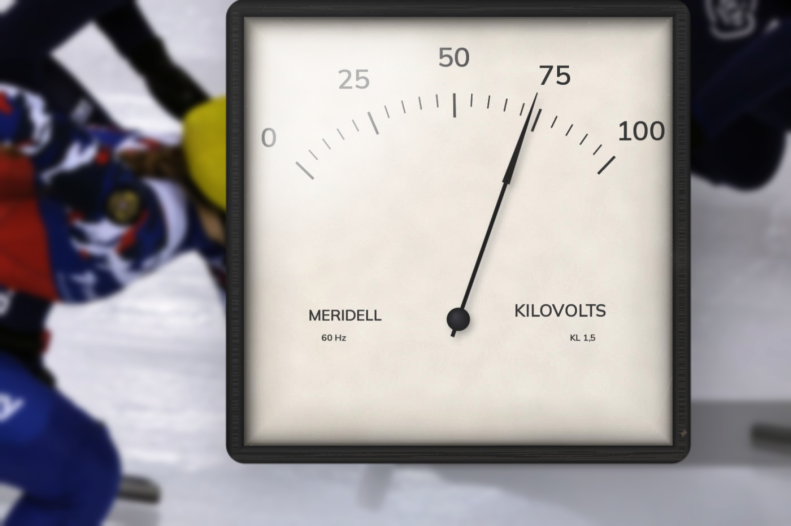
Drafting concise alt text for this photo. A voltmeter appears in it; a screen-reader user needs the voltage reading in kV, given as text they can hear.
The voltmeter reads 72.5 kV
